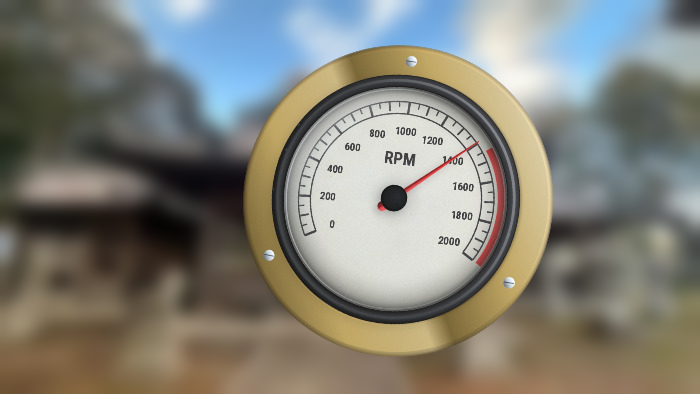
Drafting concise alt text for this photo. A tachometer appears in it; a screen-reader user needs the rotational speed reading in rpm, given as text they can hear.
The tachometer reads 1400 rpm
